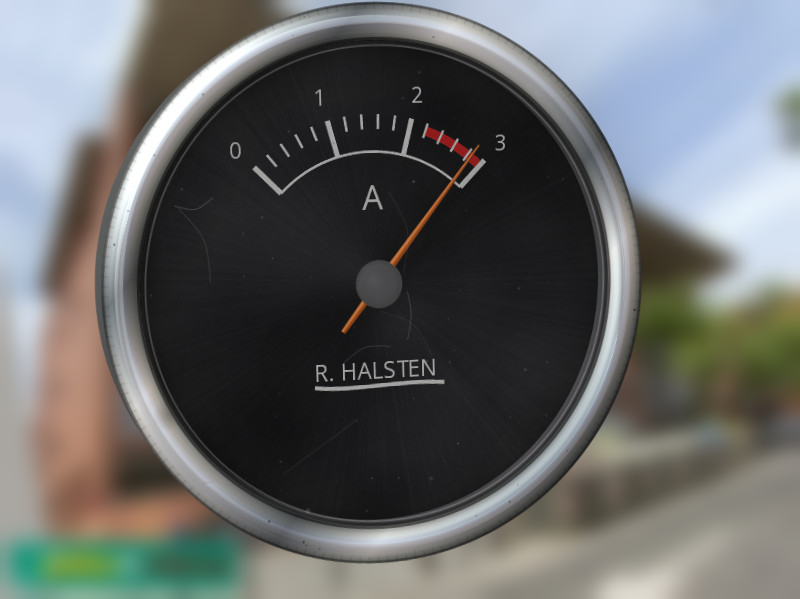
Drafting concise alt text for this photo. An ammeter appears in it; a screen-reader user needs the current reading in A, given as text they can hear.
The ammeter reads 2.8 A
